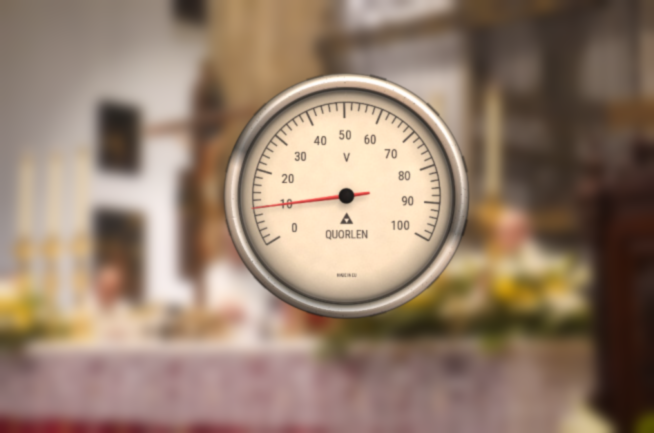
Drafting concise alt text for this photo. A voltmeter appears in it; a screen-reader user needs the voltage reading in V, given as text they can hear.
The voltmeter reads 10 V
